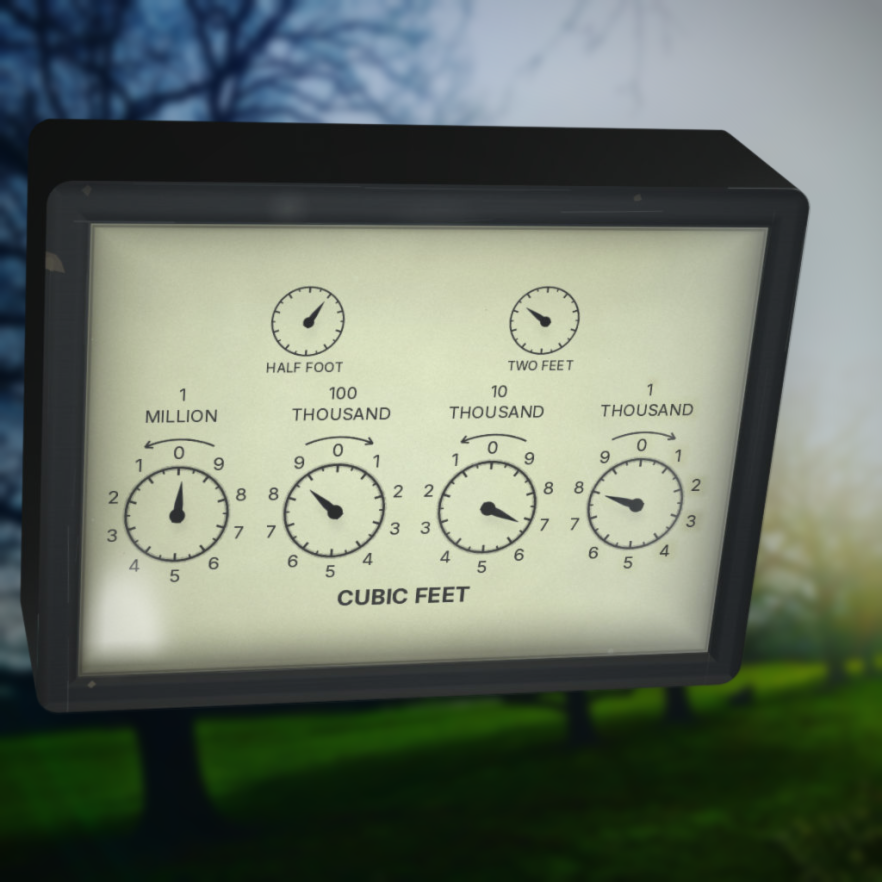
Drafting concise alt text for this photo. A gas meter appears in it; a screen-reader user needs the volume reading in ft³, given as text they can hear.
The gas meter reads 986800 ft³
